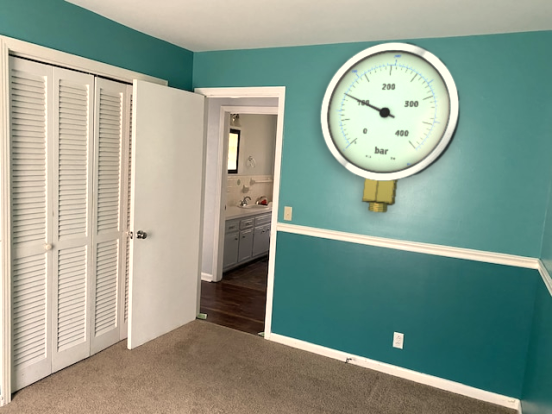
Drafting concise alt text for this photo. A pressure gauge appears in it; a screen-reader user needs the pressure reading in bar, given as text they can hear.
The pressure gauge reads 100 bar
